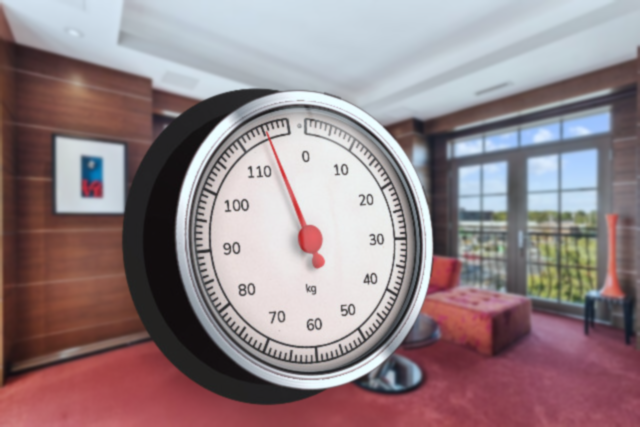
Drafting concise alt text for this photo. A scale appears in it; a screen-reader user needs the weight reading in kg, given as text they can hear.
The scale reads 115 kg
